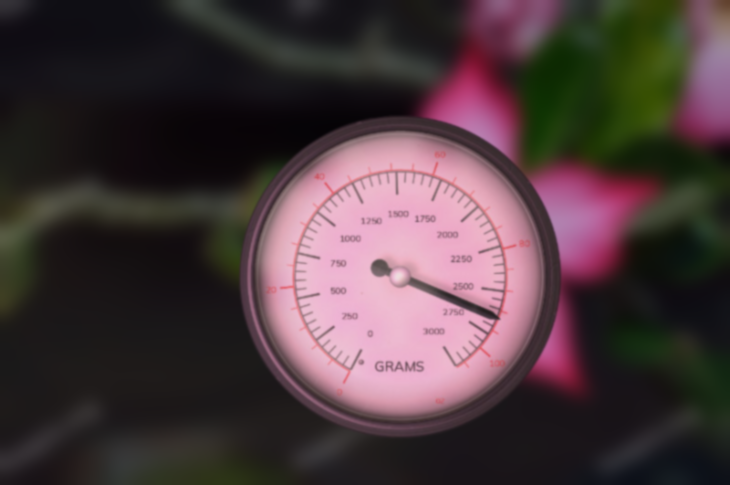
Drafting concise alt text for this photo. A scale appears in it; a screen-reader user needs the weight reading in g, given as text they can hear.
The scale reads 2650 g
